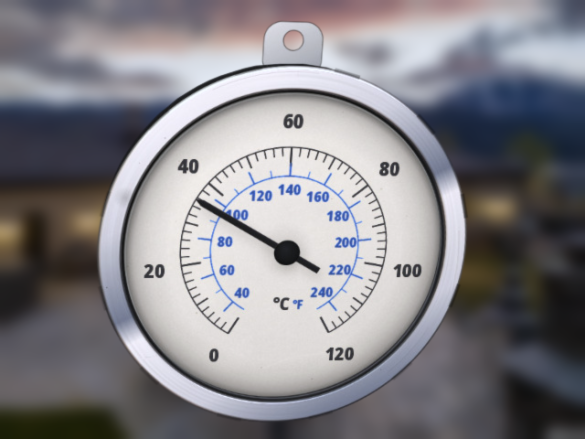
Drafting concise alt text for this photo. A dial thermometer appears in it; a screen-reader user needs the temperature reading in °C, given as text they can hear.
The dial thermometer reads 36 °C
